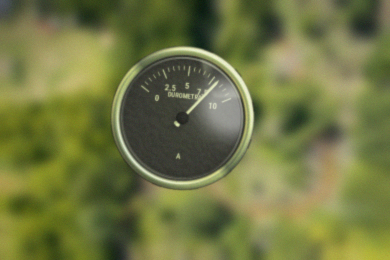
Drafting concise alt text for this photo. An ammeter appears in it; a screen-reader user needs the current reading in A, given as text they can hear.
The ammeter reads 8 A
